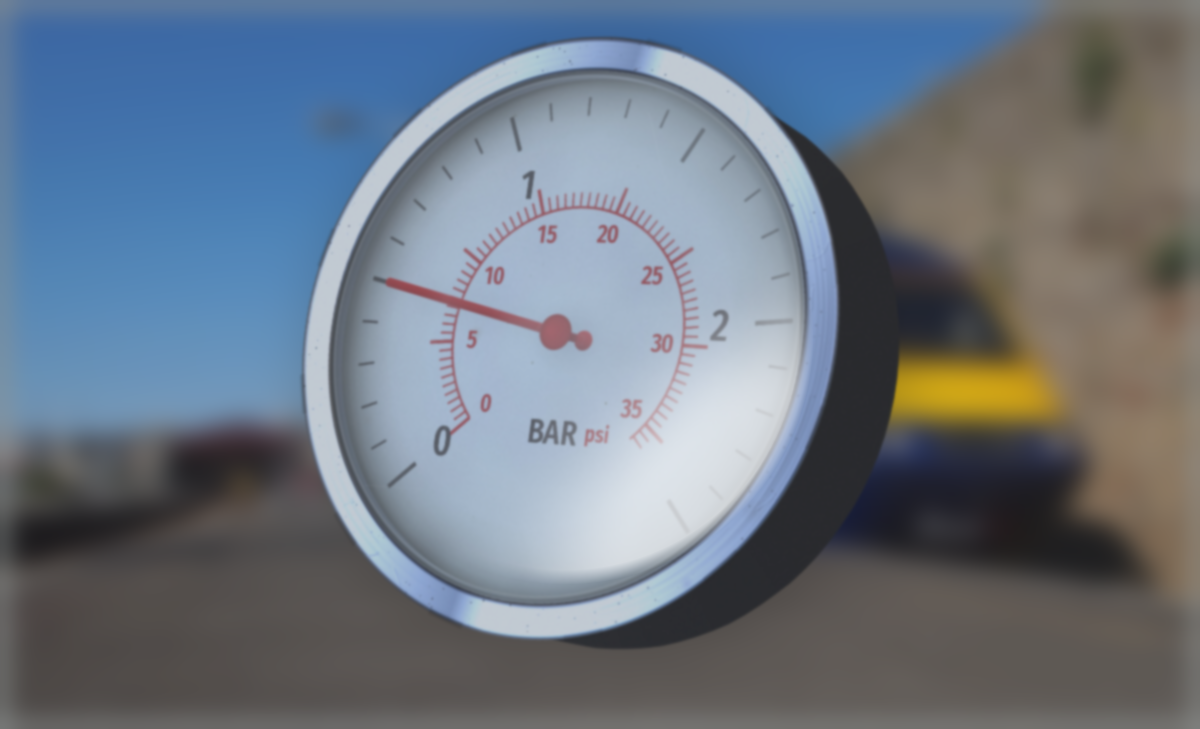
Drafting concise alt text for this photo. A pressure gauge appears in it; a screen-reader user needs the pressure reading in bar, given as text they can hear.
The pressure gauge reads 0.5 bar
